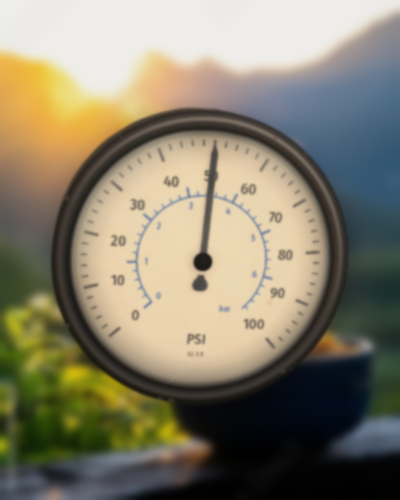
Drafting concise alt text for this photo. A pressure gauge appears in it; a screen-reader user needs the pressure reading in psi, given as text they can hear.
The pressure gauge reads 50 psi
